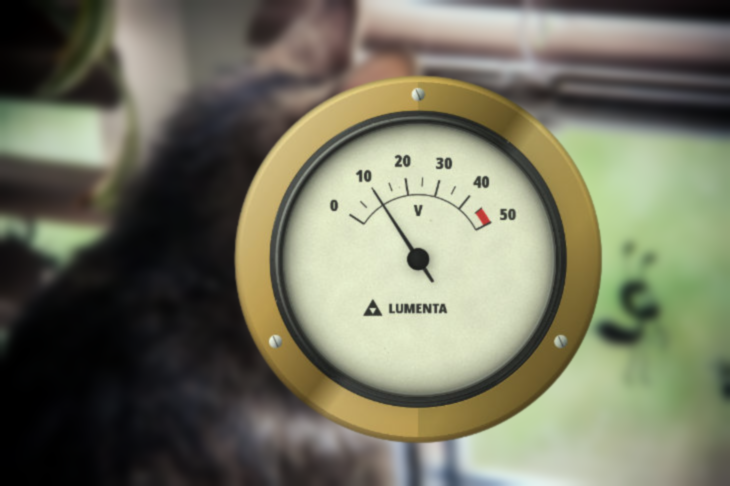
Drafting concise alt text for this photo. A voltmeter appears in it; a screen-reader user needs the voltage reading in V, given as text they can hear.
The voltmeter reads 10 V
